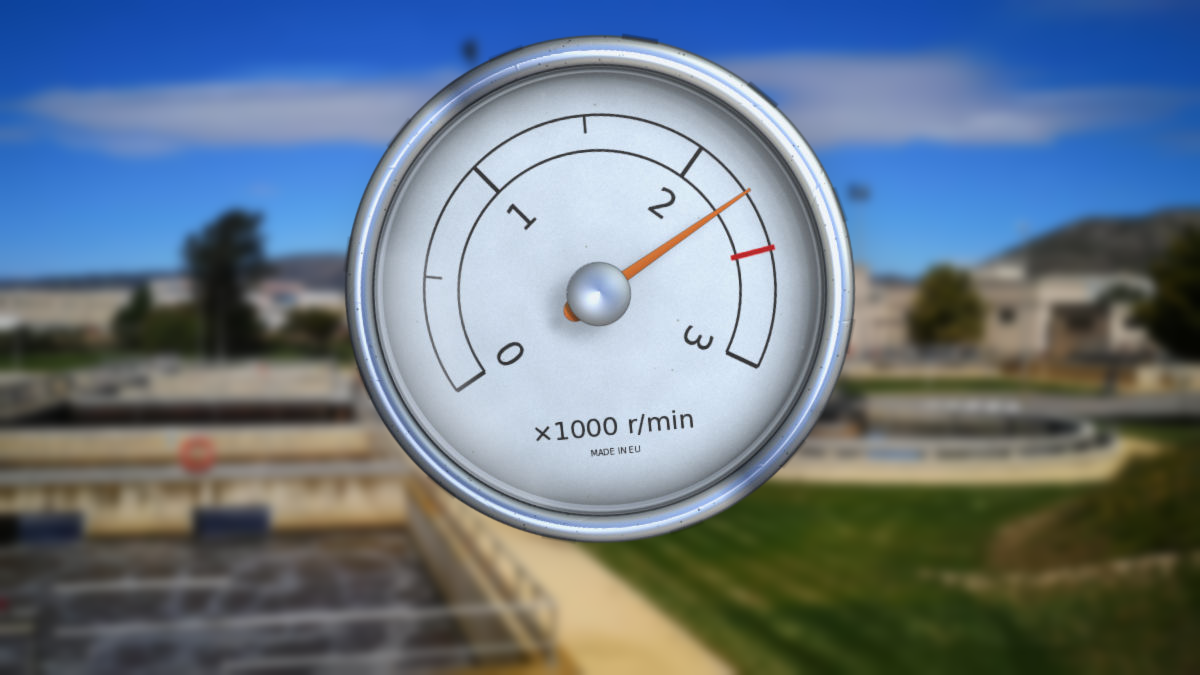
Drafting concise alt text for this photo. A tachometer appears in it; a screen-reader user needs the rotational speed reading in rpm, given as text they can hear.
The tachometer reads 2250 rpm
